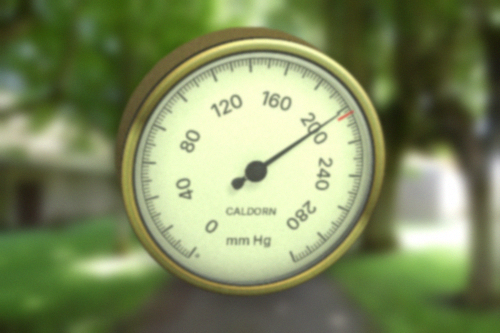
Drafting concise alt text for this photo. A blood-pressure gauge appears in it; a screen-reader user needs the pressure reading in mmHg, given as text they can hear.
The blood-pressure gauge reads 200 mmHg
